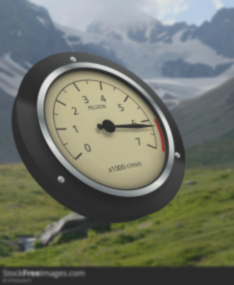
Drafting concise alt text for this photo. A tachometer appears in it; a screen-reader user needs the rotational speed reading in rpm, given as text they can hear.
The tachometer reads 6250 rpm
